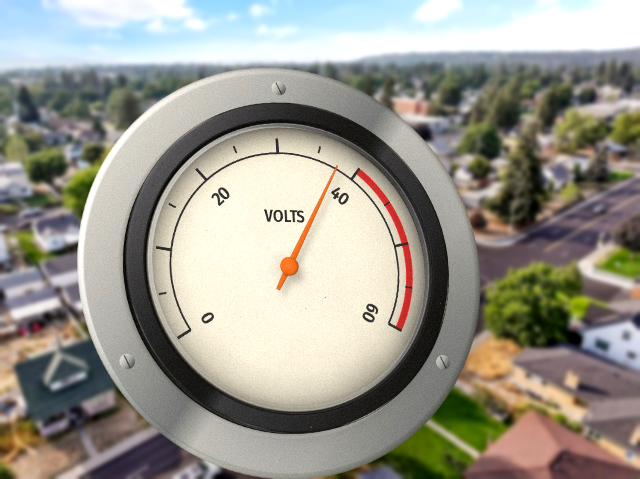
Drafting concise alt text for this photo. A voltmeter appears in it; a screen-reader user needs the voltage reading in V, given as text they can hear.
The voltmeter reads 37.5 V
